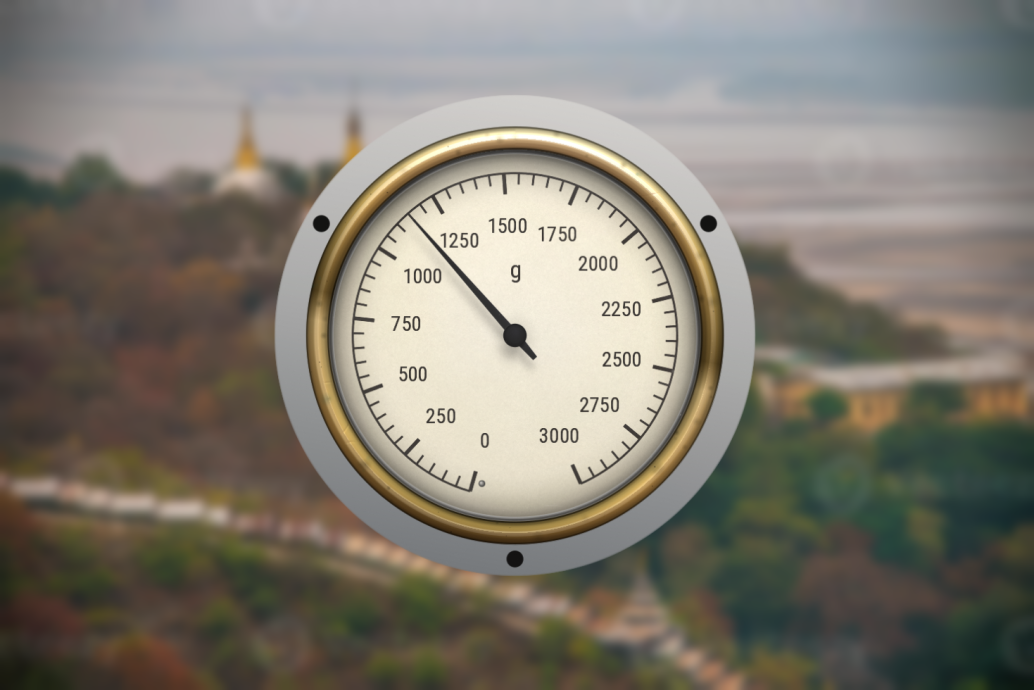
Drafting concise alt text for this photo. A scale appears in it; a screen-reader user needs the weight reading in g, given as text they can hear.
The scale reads 1150 g
